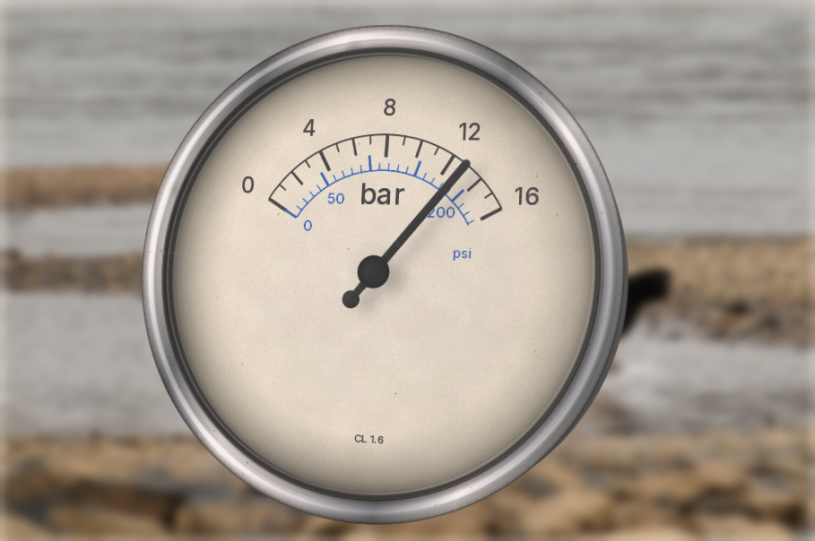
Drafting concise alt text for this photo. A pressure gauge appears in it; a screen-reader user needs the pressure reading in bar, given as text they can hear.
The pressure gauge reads 13 bar
